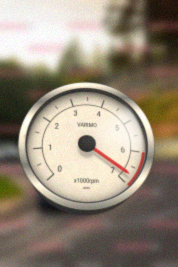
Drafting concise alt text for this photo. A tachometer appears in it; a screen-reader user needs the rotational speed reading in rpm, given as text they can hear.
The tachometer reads 6750 rpm
